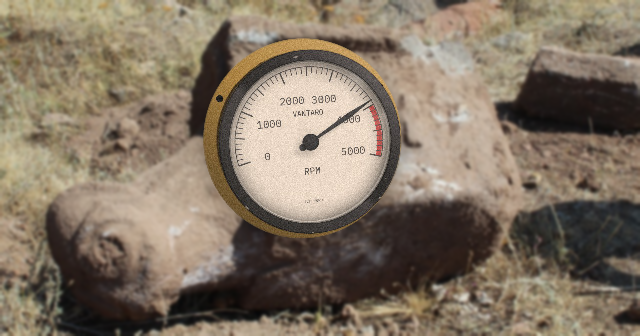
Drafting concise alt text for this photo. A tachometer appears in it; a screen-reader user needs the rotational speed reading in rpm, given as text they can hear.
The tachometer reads 3900 rpm
